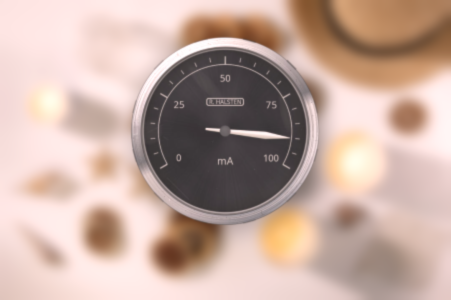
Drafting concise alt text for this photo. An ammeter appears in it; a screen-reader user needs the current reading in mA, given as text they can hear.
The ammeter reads 90 mA
